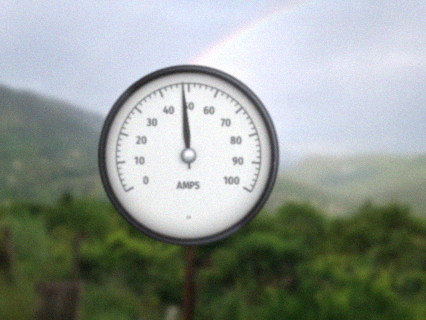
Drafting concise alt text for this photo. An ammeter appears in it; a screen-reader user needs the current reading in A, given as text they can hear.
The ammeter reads 48 A
